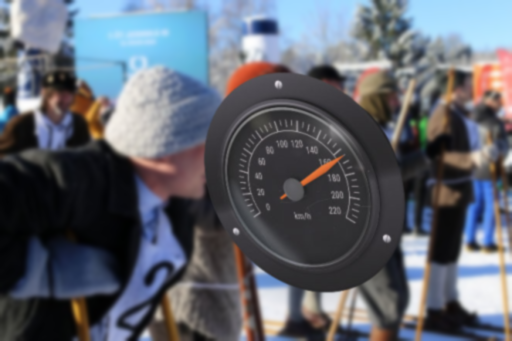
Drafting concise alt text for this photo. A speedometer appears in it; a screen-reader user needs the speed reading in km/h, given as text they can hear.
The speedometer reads 165 km/h
